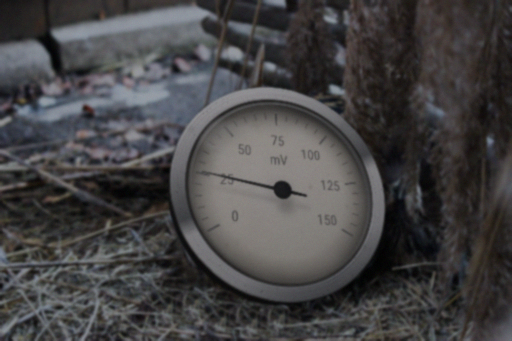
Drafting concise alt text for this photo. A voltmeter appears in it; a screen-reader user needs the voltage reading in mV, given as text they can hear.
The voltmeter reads 25 mV
